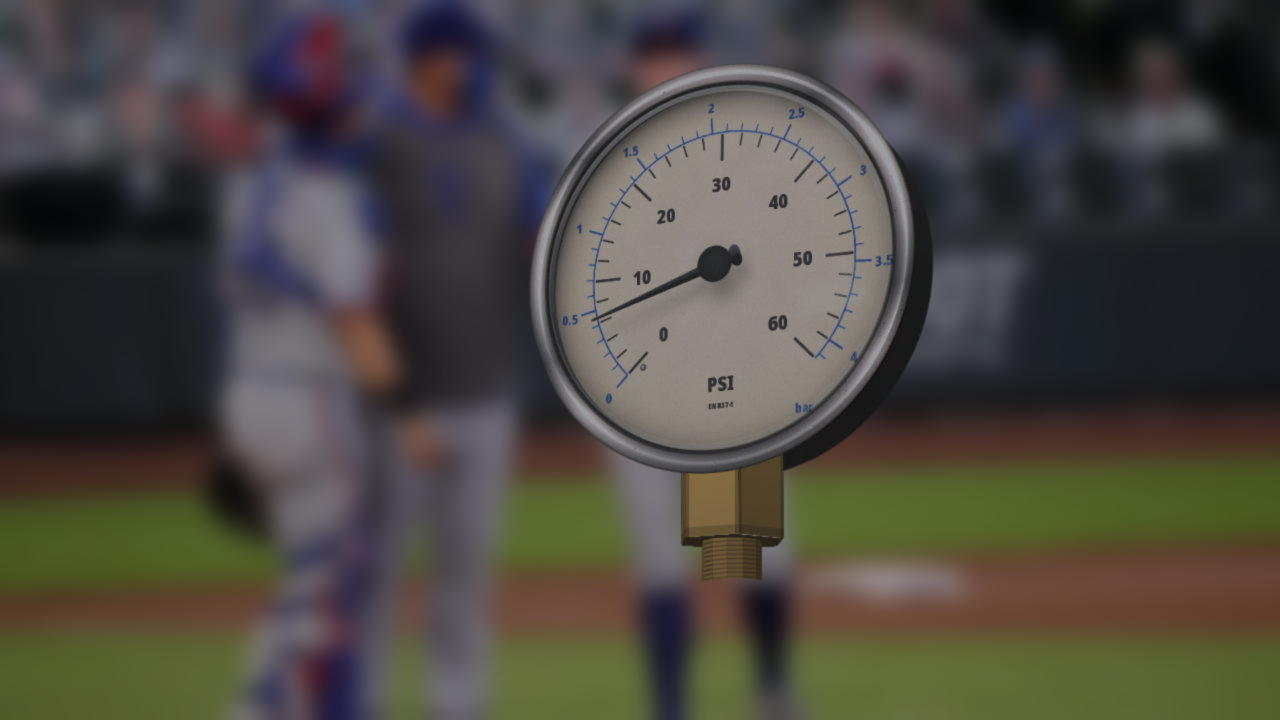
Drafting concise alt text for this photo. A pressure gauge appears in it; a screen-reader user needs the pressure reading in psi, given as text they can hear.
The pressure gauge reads 6 psi
